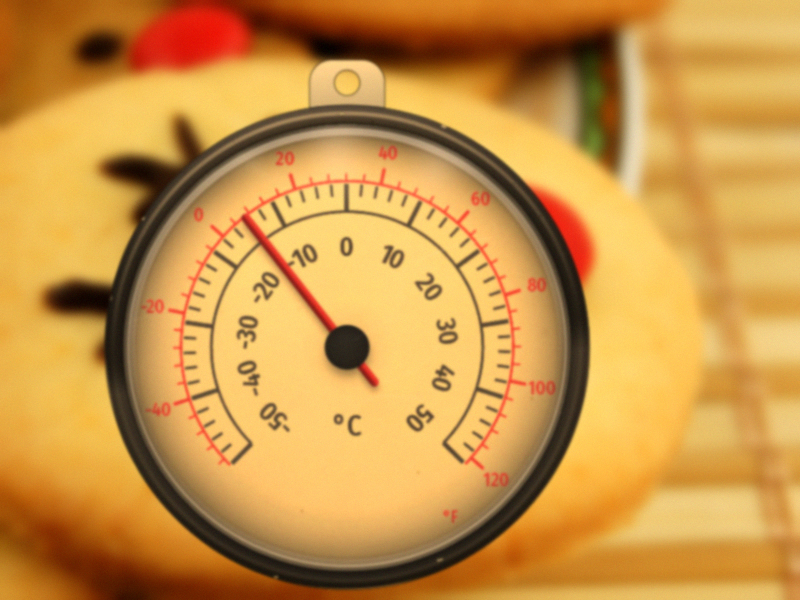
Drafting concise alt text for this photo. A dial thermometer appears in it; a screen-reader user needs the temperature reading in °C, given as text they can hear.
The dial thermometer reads -14 °C
